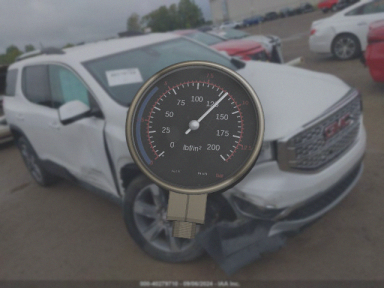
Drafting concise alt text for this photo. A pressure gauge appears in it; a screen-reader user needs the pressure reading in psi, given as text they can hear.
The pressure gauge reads 130 psi
